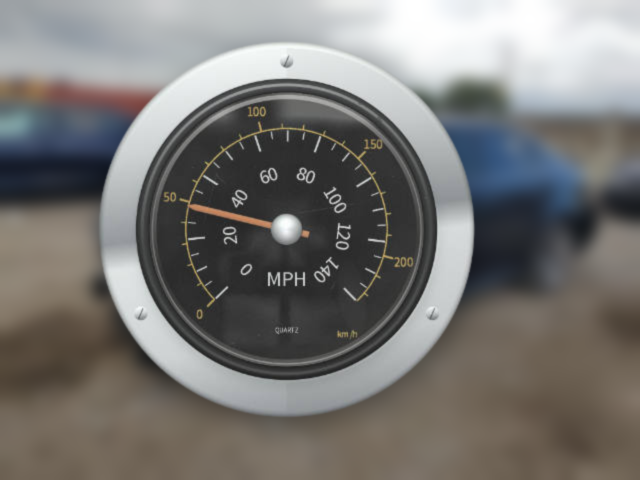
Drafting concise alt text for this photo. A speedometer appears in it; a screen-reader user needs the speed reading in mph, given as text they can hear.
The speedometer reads 30 mph
